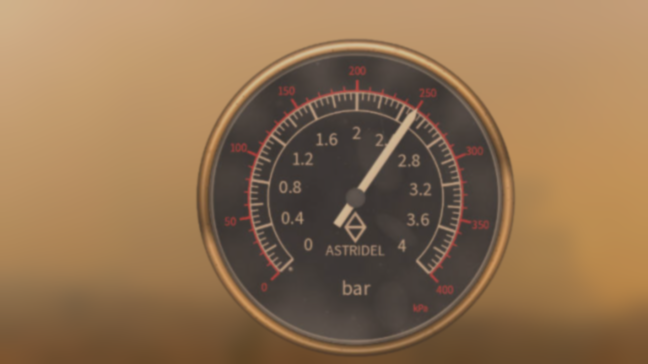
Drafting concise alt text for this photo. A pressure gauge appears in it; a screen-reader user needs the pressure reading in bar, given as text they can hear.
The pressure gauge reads 2.5 bar
